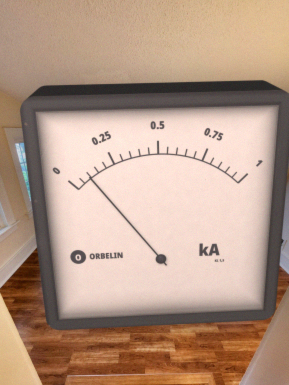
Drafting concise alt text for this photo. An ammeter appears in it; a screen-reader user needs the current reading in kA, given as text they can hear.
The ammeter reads 0.1 kA
